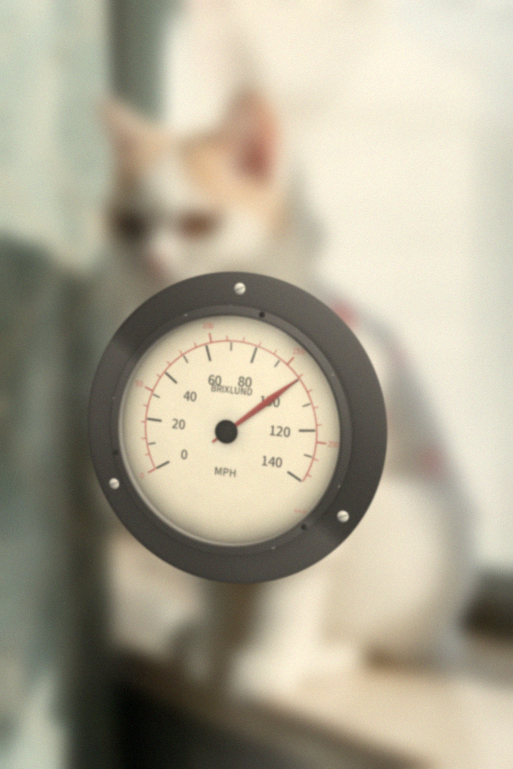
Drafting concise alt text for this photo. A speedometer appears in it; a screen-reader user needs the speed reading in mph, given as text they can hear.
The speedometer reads 100 mph
